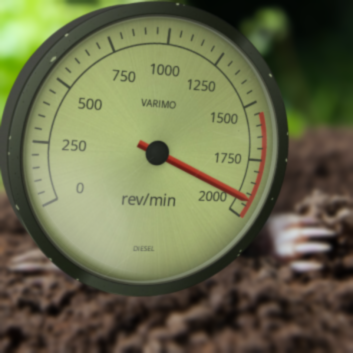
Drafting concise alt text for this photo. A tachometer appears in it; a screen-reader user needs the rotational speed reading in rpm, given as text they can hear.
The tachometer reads 1925 rpm
